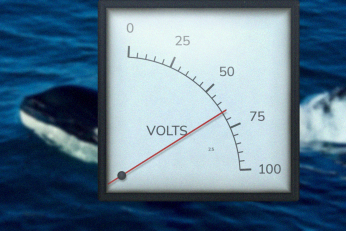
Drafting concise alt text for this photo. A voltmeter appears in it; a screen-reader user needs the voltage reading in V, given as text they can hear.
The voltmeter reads 65 V
